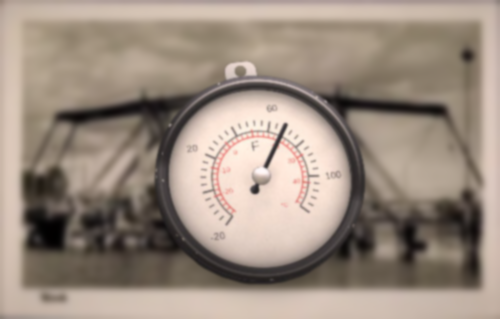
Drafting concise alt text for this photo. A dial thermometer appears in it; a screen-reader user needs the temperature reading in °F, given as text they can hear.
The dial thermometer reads 68 °F
